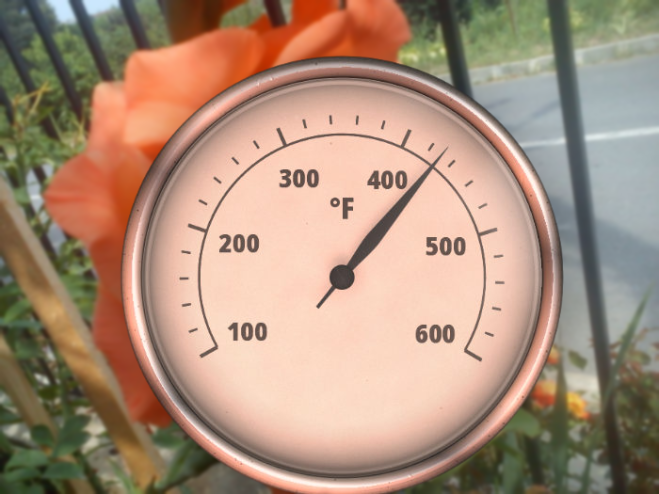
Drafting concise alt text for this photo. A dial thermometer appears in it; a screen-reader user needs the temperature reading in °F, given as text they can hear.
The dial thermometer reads 430 °F
